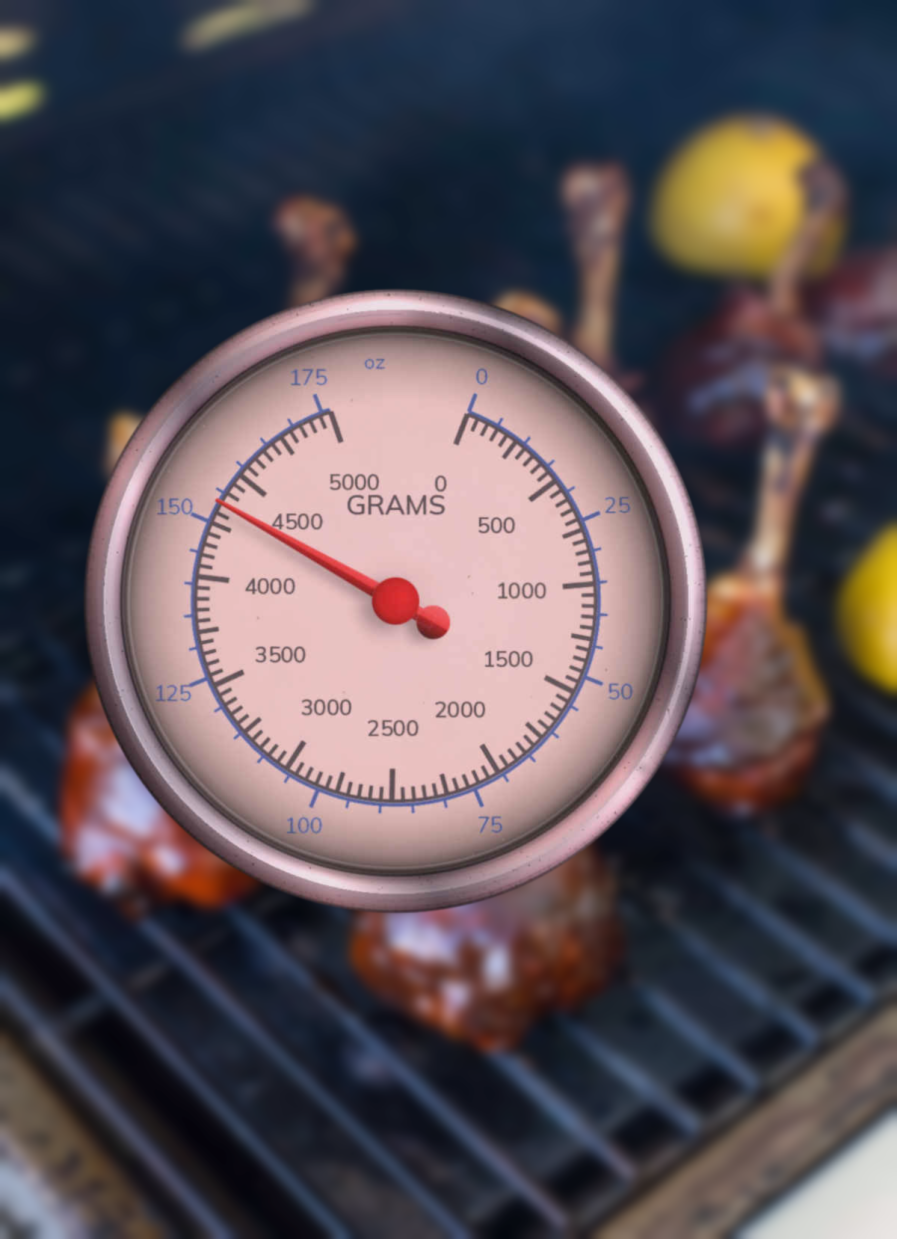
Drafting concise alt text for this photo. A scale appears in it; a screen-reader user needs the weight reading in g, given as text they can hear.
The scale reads 4350 g
